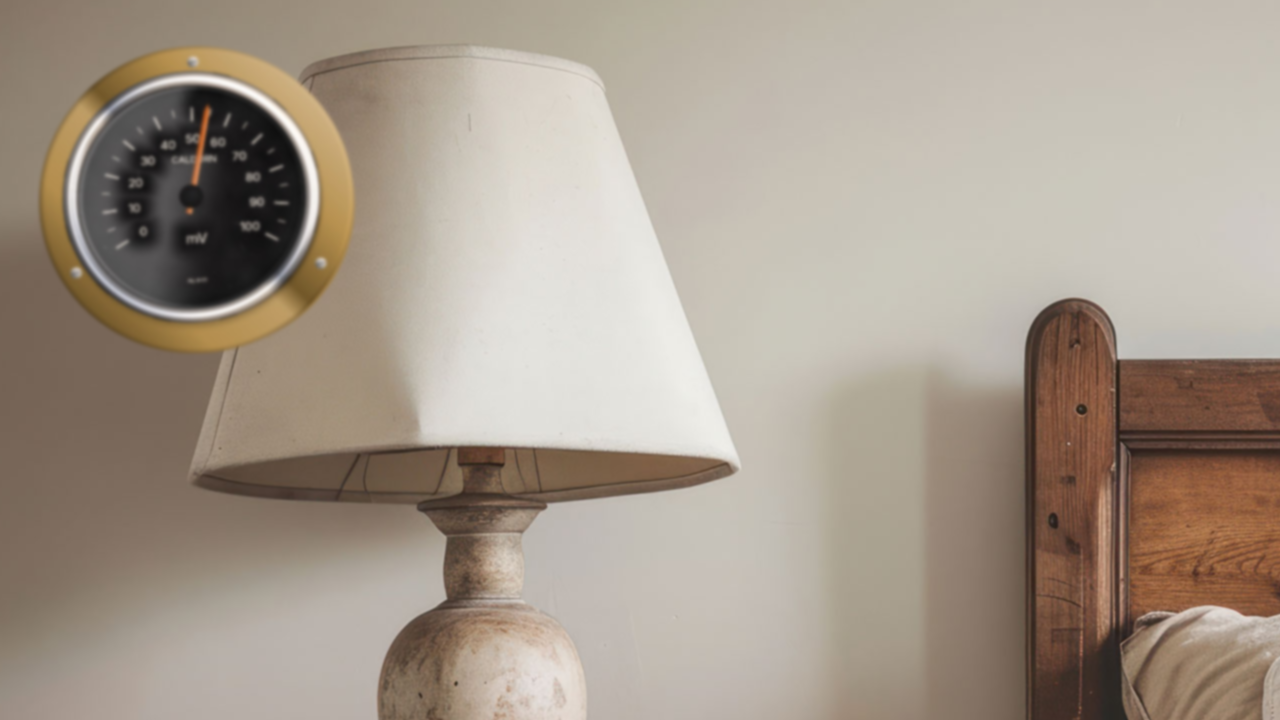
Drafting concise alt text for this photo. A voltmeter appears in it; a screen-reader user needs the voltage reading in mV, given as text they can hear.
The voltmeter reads 55 mV
